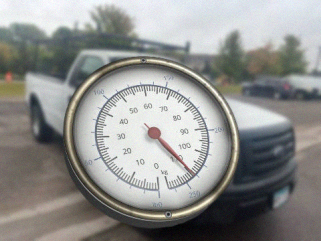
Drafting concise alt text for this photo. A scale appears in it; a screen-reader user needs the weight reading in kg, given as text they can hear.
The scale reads 110 kg
